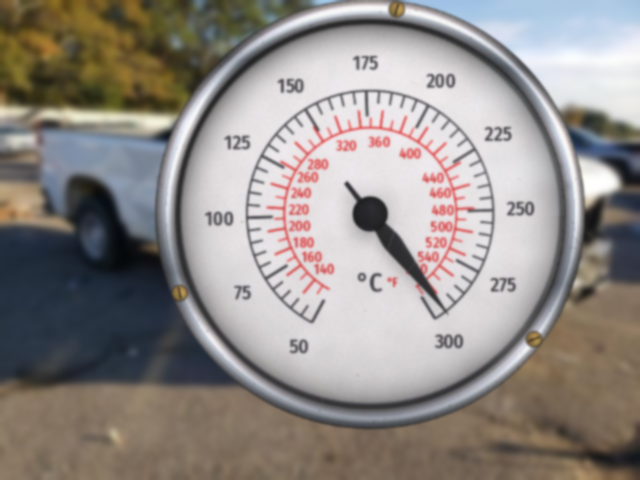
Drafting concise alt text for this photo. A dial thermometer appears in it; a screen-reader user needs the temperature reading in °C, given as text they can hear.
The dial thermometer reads 295 °C
